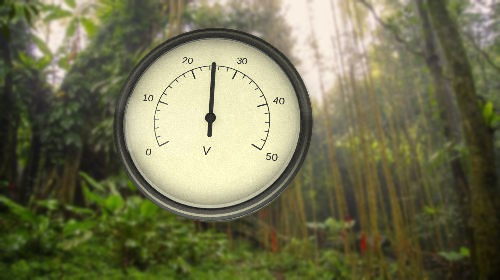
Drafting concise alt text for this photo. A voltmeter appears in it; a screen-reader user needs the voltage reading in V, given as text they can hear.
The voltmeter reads 25 V
